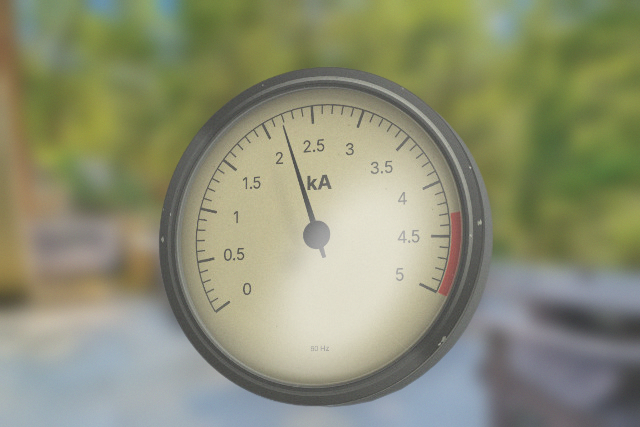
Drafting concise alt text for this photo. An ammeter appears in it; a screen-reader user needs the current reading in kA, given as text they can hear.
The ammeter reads 2.2 kA
